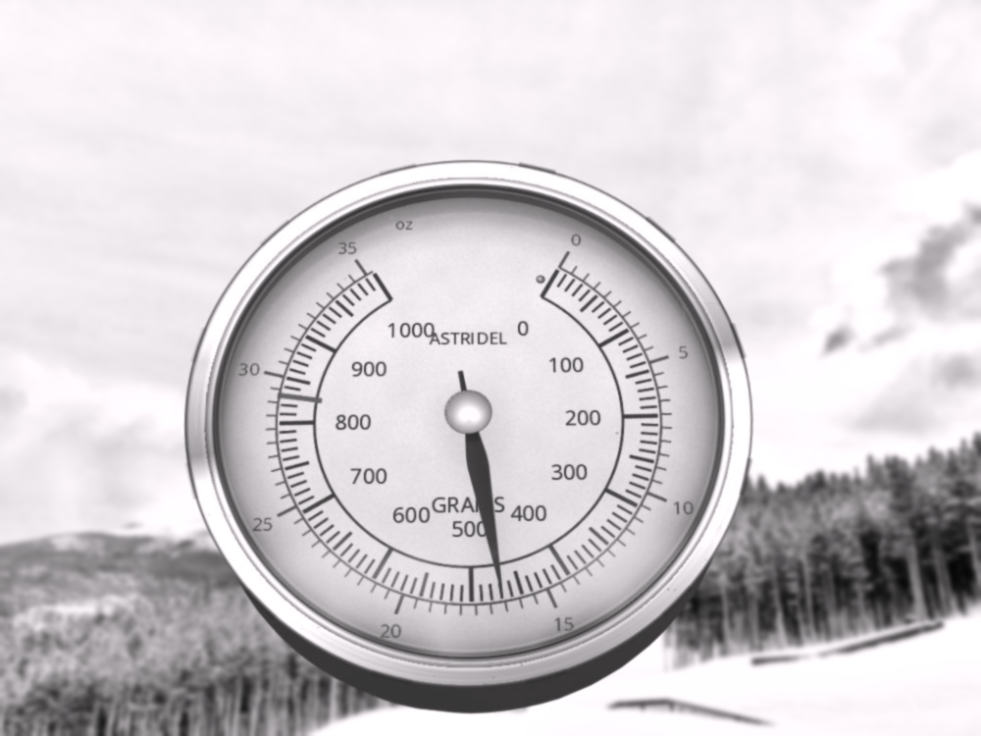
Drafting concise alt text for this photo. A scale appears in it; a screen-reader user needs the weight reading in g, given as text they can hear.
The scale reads 470 g
